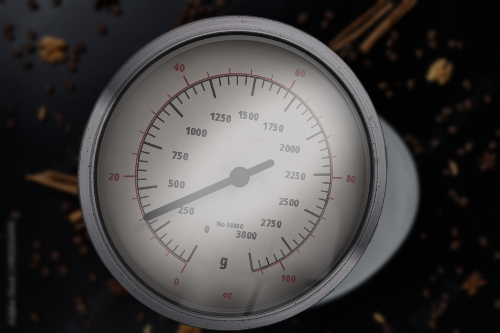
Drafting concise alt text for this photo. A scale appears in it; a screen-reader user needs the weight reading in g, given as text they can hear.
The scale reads 350 g
